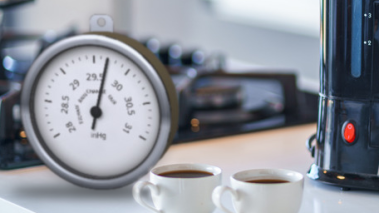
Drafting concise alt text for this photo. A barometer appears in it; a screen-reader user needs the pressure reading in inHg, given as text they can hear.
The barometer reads 29.7 inHg
